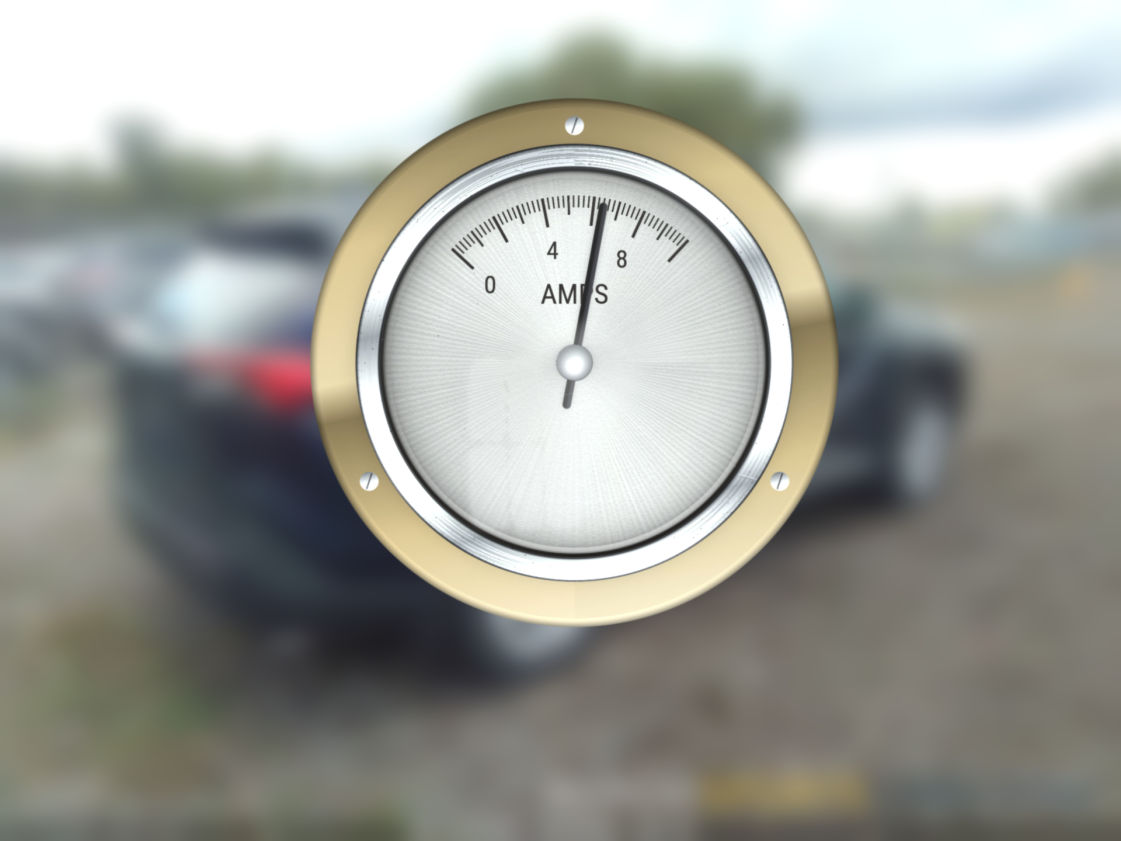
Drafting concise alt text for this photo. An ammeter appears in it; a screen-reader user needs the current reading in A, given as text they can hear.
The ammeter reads 6.4 A
